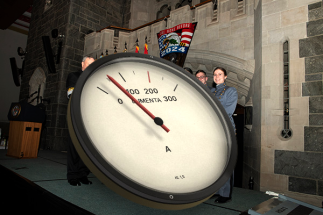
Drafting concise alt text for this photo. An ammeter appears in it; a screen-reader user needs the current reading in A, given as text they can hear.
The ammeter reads 50 A
